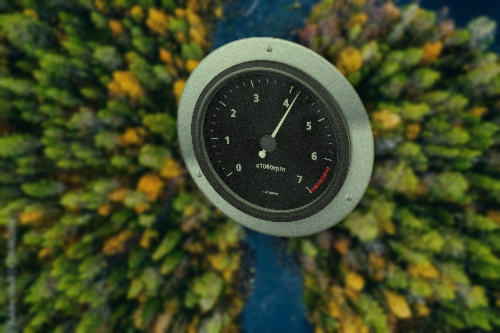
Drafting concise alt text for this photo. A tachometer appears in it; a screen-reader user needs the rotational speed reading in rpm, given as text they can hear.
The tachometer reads 4200 rpm
